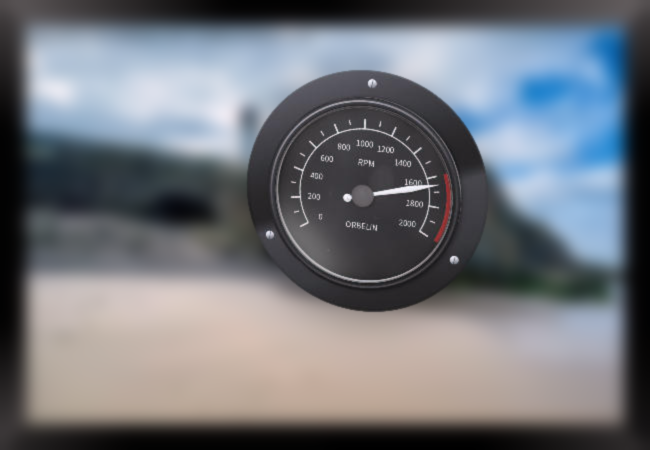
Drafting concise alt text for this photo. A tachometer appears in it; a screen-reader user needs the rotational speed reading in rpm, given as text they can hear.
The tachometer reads 1650 rpm
